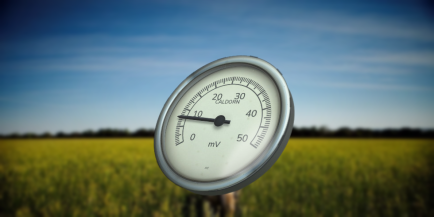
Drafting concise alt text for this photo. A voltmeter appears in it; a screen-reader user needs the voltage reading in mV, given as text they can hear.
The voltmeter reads 7.5 mV
